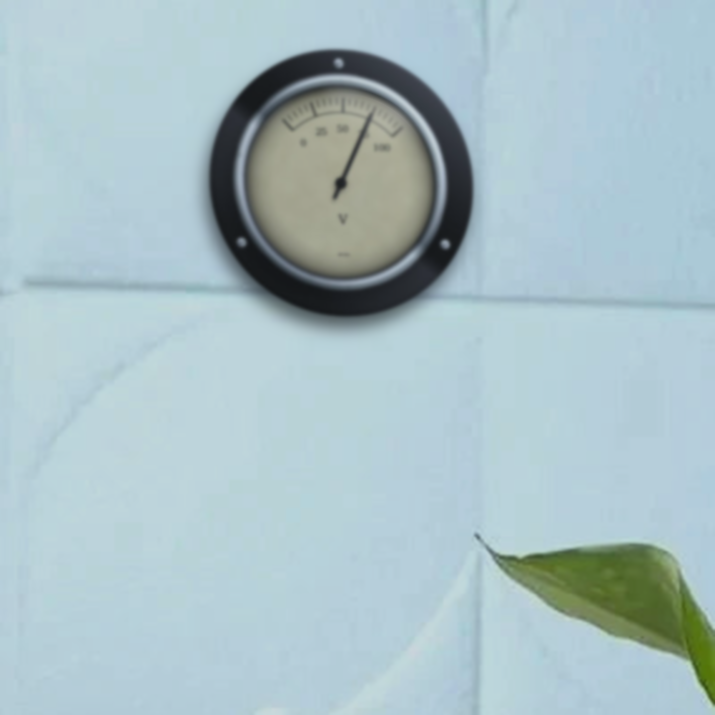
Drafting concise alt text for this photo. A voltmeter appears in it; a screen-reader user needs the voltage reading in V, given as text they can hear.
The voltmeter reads 75 V
